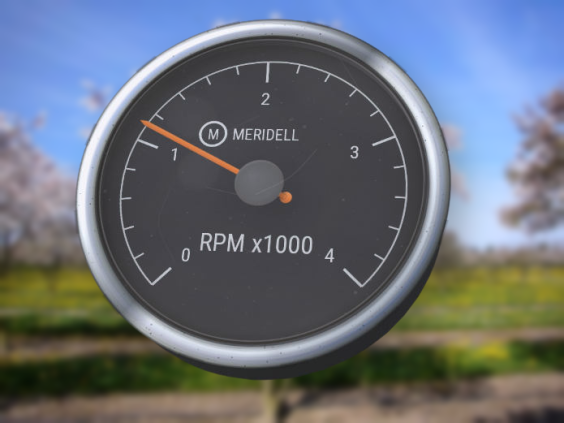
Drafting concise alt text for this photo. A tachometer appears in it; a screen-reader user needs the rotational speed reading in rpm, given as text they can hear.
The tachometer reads 1100 rpm
